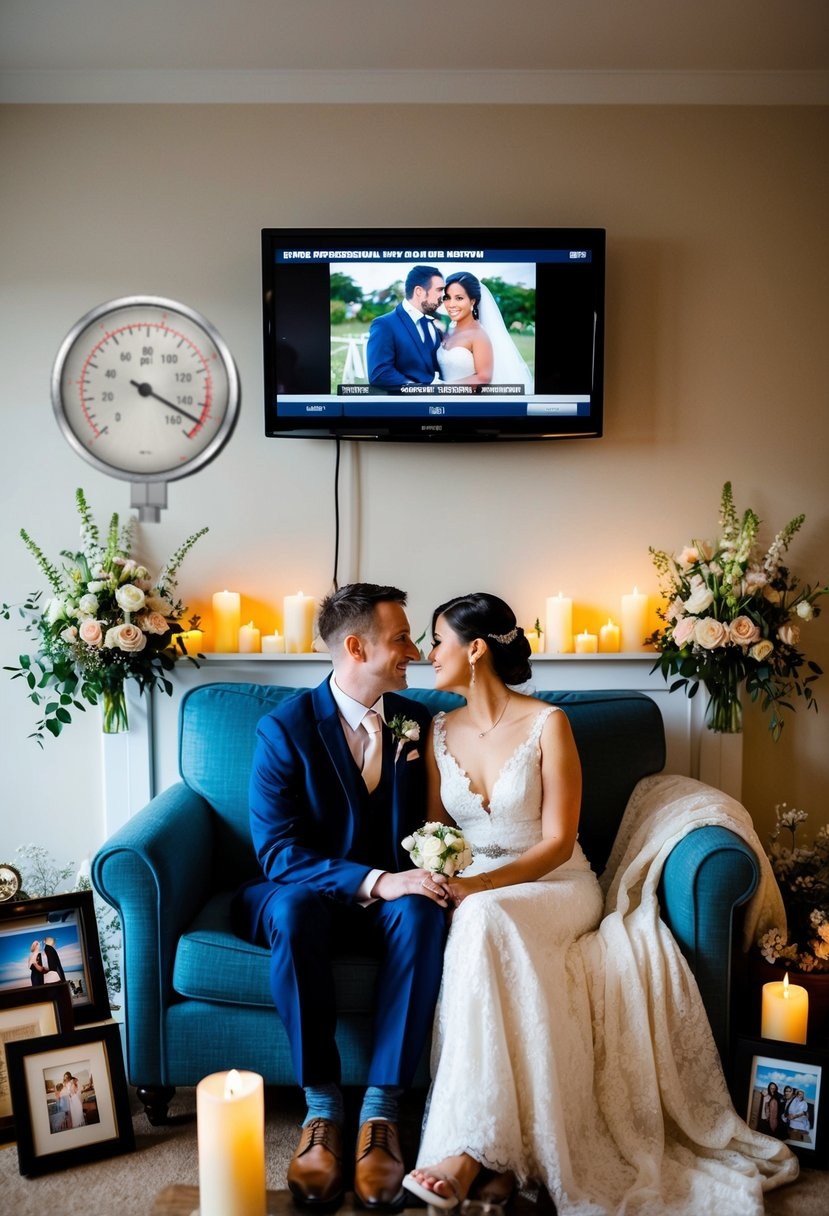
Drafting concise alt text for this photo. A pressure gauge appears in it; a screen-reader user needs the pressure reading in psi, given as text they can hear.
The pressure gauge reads 150 psi
